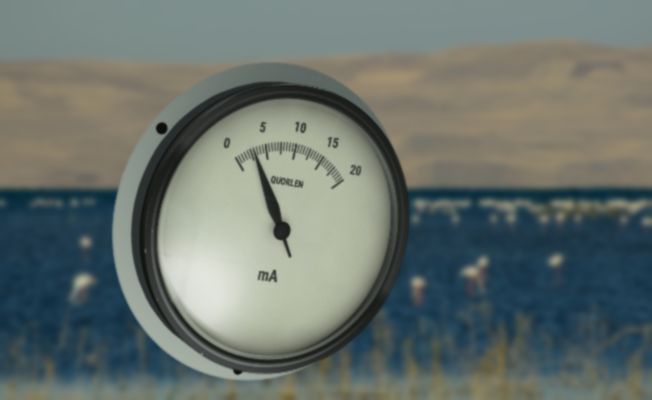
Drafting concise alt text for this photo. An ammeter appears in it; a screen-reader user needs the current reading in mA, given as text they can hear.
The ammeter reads 2.5 mA
